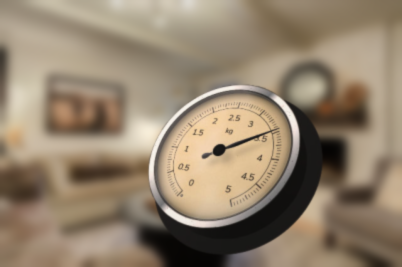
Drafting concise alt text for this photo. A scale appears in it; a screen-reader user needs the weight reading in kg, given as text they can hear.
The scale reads 3.5 kg
